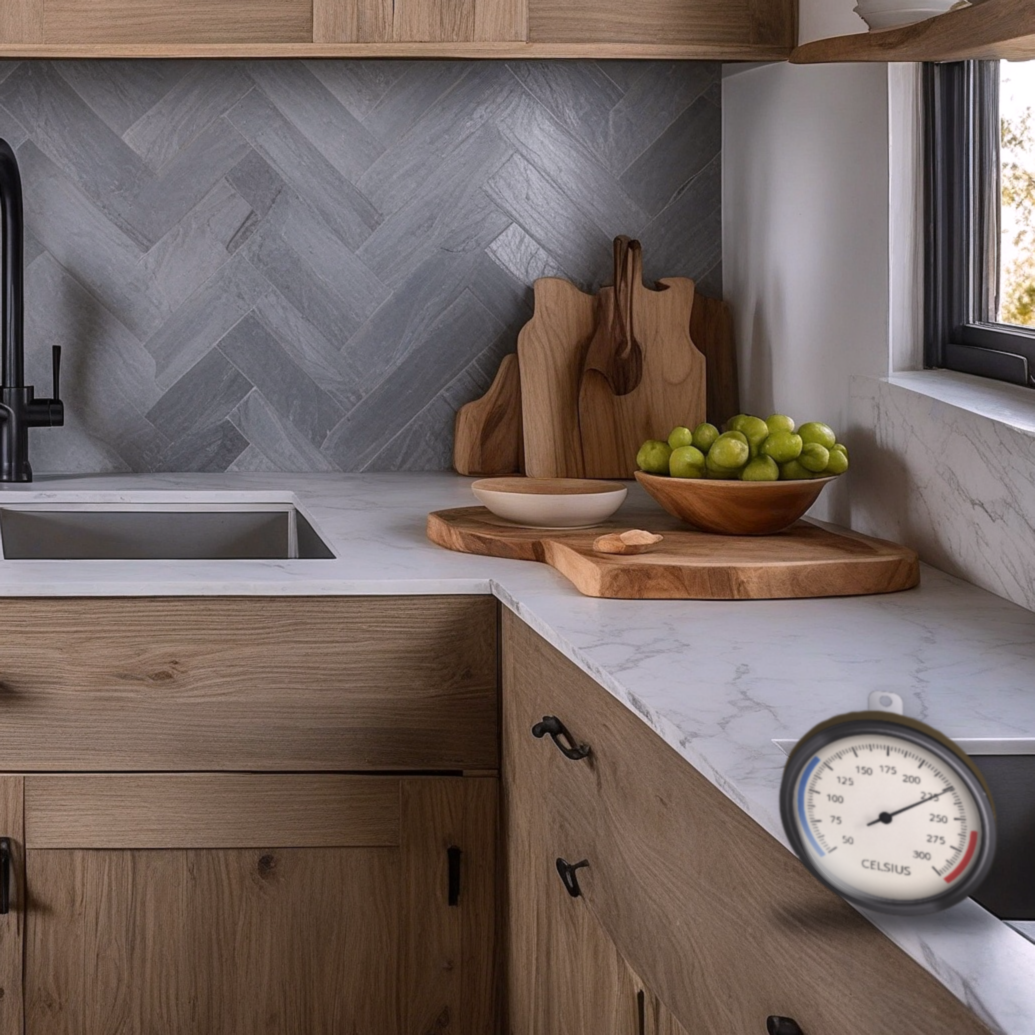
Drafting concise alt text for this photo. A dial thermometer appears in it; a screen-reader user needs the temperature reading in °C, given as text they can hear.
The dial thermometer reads 225 °C
